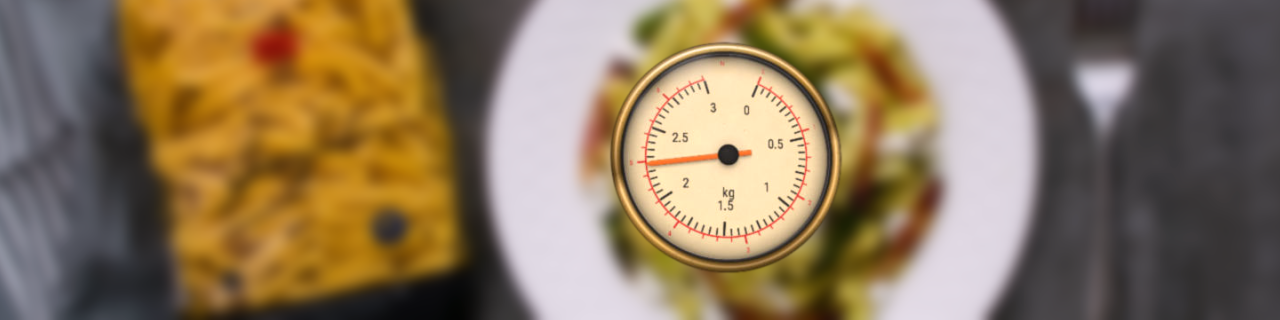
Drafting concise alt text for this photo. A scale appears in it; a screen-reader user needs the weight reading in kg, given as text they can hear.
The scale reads 2.25 kg
